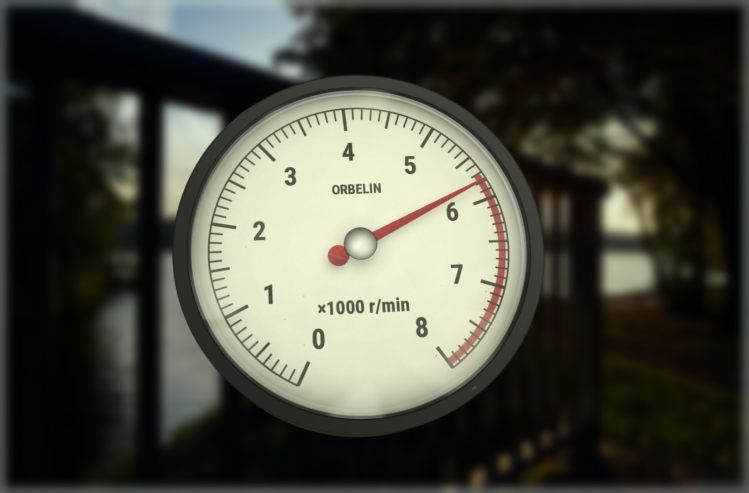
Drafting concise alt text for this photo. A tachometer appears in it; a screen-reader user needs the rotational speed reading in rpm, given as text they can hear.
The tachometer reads 5800 rpm
